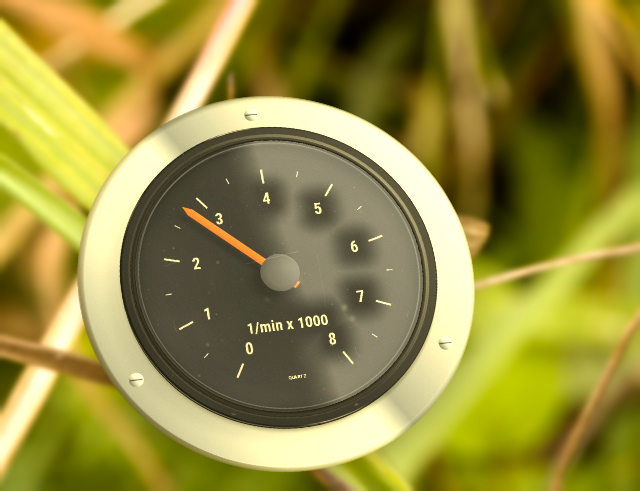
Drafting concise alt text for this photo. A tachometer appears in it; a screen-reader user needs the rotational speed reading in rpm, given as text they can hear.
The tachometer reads 2750 rpm
